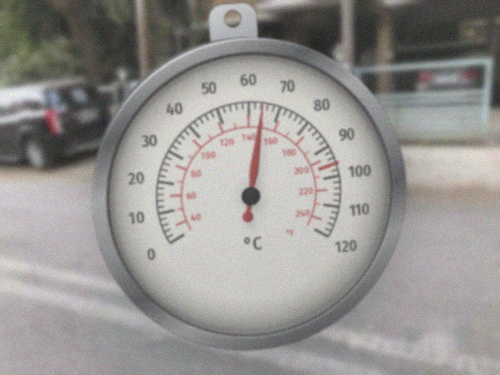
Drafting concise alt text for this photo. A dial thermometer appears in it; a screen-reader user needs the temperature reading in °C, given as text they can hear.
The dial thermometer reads 64 °C
